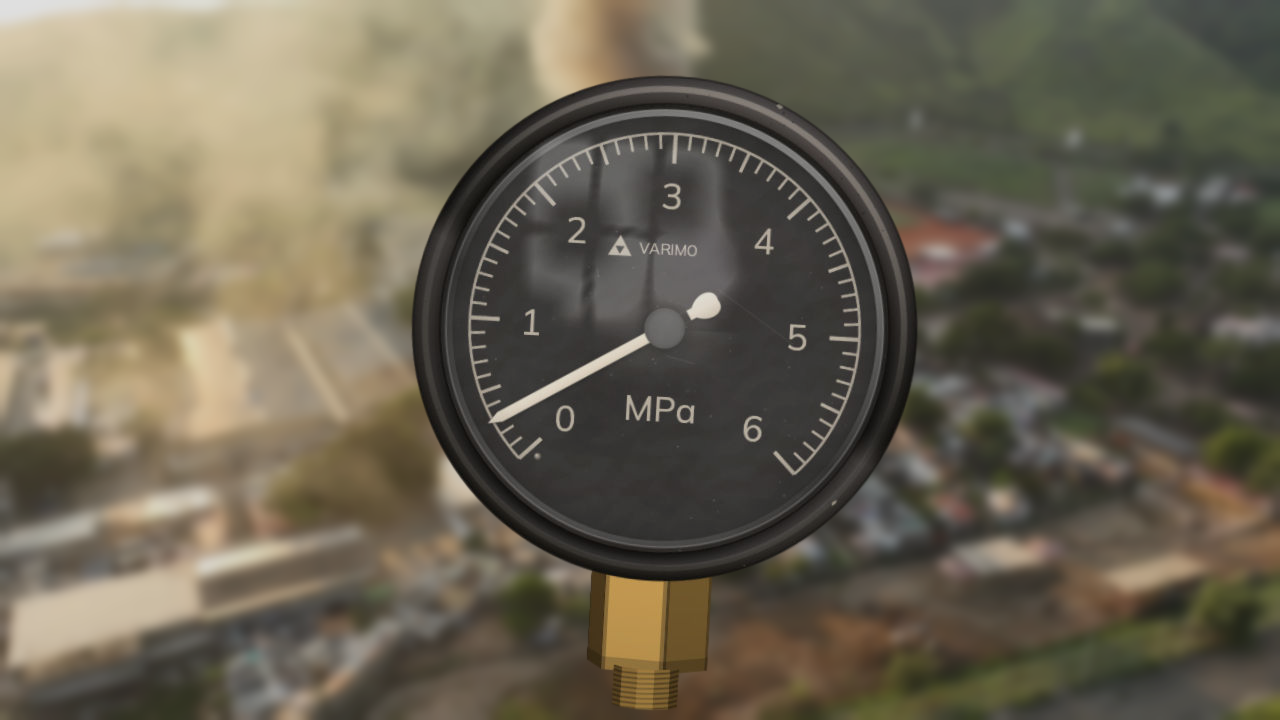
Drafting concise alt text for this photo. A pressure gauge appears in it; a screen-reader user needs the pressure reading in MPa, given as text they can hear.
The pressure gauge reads 0.3 MPa
